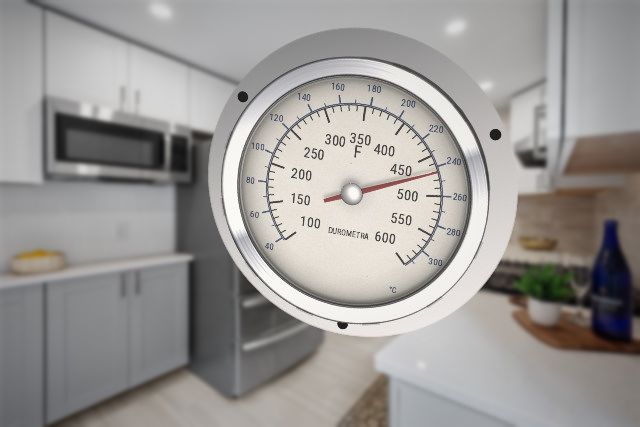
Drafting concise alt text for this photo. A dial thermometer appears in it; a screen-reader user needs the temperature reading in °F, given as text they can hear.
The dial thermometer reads 470 °F
